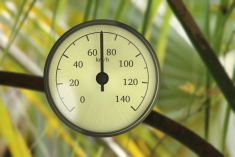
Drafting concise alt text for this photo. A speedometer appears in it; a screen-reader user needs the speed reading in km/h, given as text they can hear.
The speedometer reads 70 km/h
